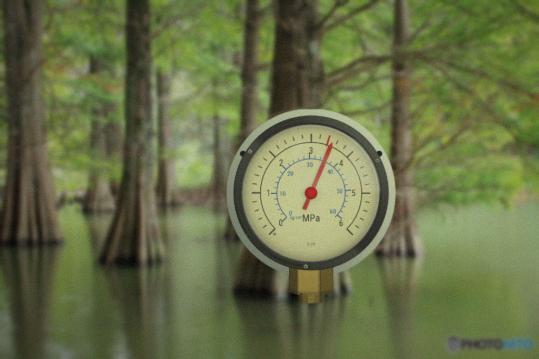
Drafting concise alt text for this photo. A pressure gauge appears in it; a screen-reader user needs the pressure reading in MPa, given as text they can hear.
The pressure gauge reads 3.5 MPa
